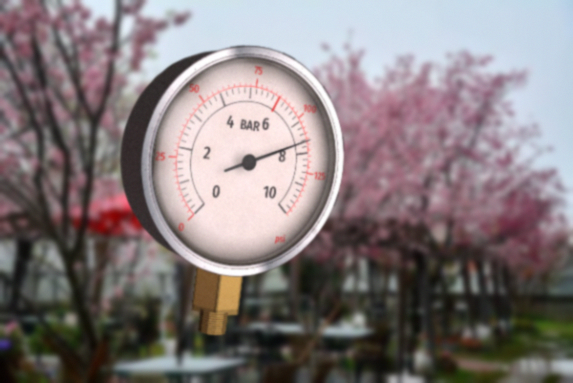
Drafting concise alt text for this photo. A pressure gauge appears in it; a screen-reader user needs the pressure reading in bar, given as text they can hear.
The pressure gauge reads 7.6 bar
